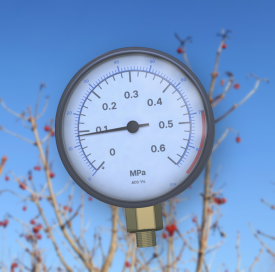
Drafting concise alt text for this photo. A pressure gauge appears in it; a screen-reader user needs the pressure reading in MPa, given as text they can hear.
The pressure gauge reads 0.09 MPa
